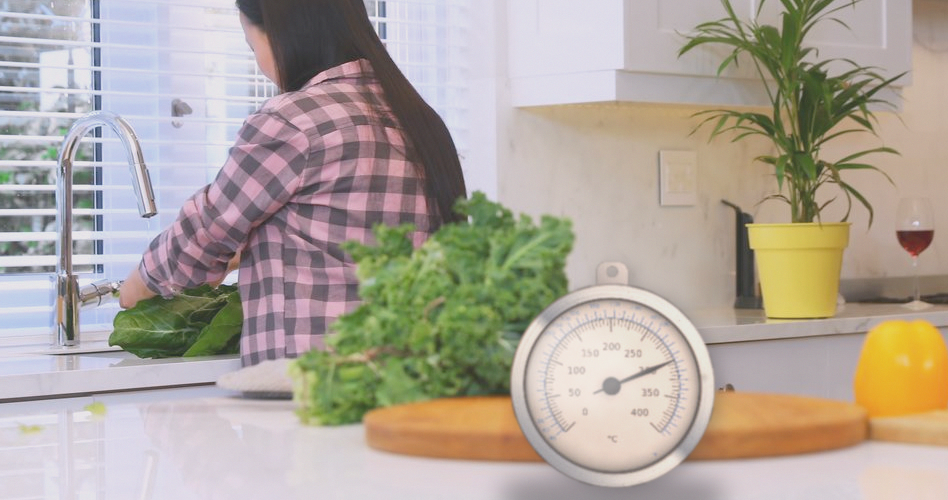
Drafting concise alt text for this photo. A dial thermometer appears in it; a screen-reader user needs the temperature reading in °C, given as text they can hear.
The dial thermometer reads 300 °C
